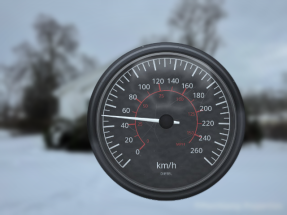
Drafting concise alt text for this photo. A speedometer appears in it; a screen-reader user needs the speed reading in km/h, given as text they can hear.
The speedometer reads 50 km/h
